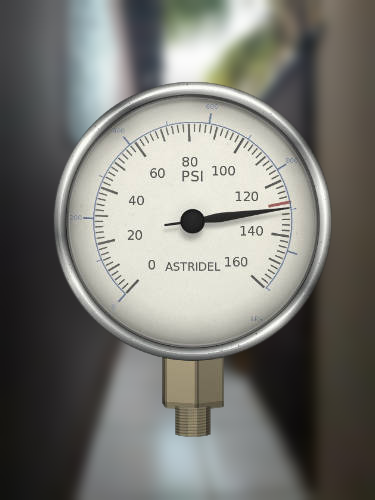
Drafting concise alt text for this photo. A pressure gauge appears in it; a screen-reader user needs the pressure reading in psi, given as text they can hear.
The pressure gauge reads 130 psi
